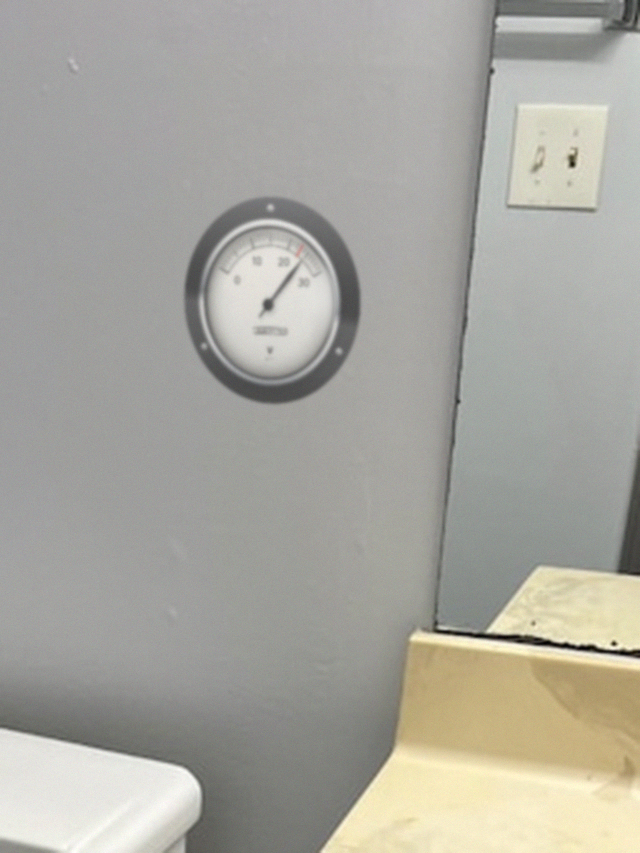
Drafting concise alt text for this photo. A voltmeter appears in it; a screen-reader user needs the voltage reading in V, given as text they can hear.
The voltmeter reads 25 V
